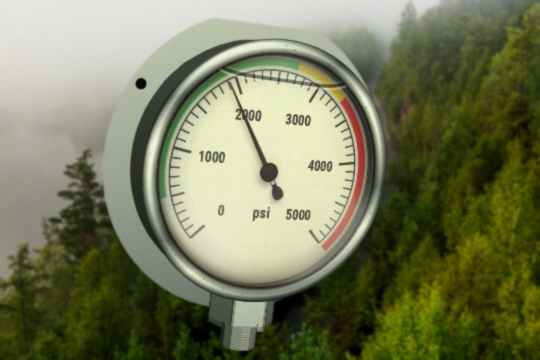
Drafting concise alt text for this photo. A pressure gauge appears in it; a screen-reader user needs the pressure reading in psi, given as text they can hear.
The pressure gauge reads 1900 psi
